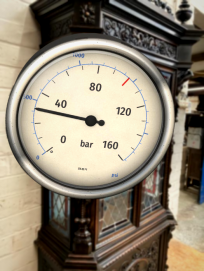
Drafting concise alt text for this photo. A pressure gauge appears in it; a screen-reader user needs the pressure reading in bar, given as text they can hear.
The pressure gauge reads 30 bar
